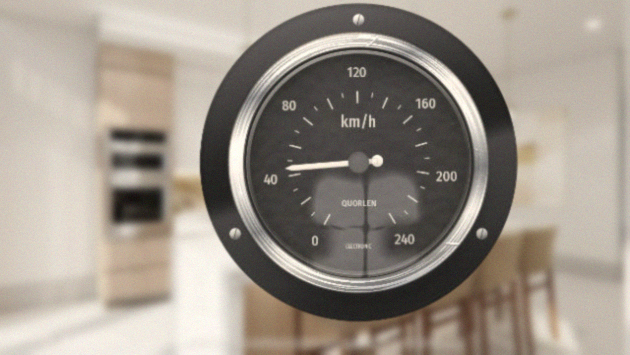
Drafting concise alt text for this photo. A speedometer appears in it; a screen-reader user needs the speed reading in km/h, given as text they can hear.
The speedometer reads 45 km/h
